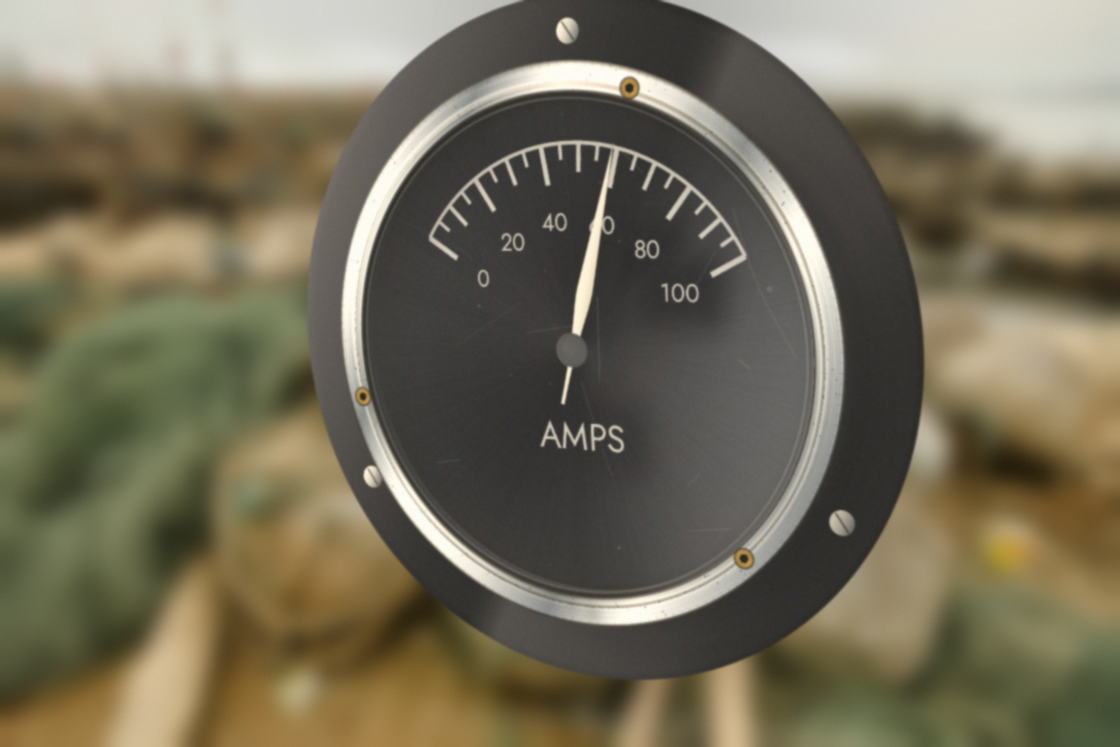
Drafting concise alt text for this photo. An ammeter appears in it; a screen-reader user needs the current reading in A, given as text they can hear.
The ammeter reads 60 A
